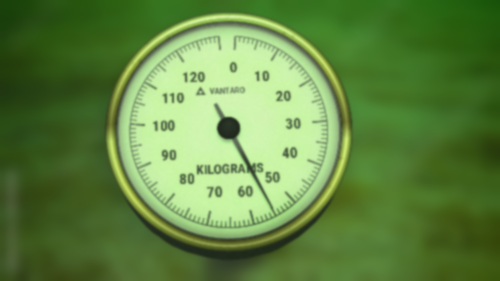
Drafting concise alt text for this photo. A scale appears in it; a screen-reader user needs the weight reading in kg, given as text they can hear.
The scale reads 55 kg
